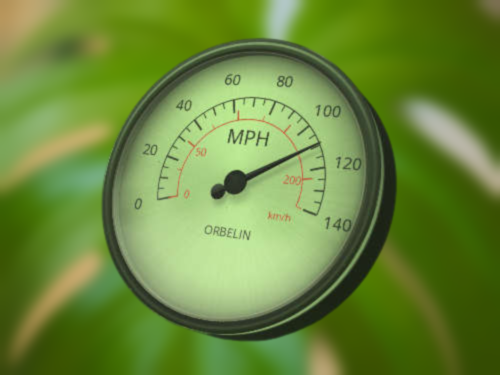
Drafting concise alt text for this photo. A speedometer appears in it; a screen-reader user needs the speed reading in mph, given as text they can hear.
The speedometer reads 110 mph
